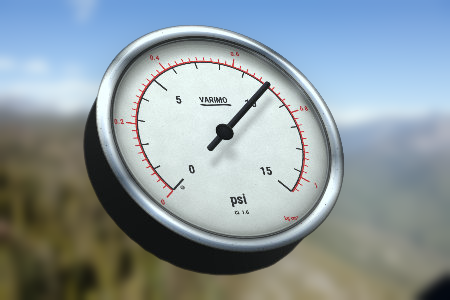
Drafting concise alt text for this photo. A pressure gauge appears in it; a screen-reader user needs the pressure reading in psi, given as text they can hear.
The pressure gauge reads 10 psi
